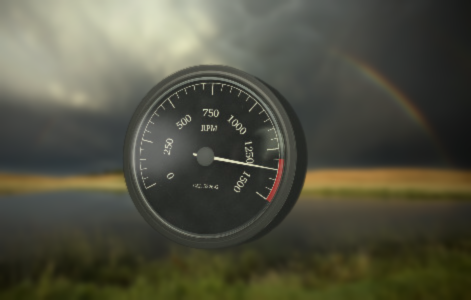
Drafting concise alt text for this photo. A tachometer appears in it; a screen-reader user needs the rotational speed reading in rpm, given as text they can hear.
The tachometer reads 1350 rpm
